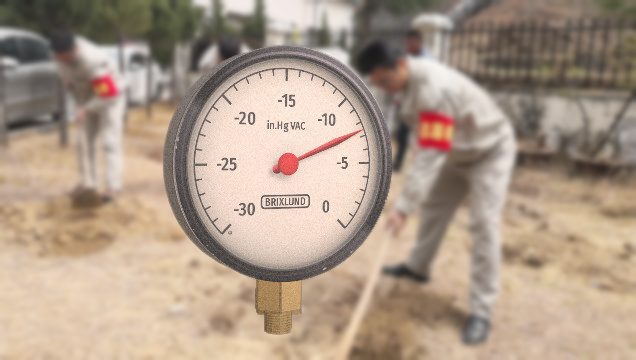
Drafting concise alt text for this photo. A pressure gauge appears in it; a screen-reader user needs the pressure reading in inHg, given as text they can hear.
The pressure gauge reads -7.5 inHg
